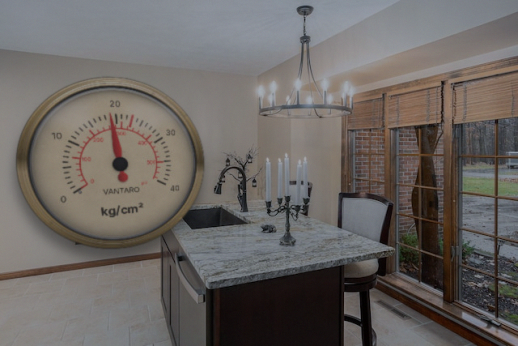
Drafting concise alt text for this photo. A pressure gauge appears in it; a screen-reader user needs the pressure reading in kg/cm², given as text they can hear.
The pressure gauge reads 19 kg/cm²
